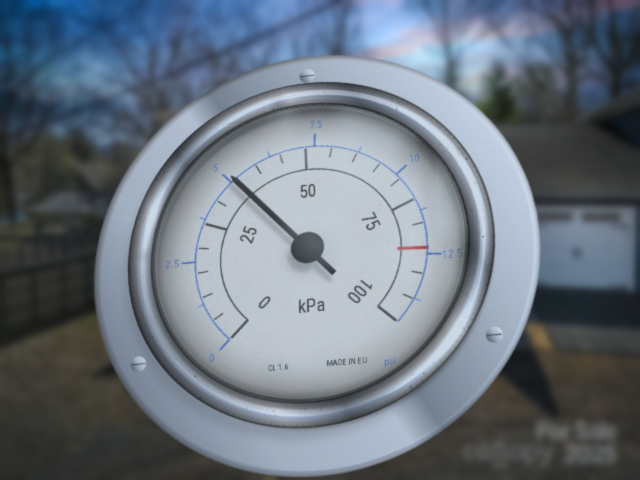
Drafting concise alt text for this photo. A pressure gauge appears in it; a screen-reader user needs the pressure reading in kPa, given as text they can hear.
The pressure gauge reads 35 kPa
